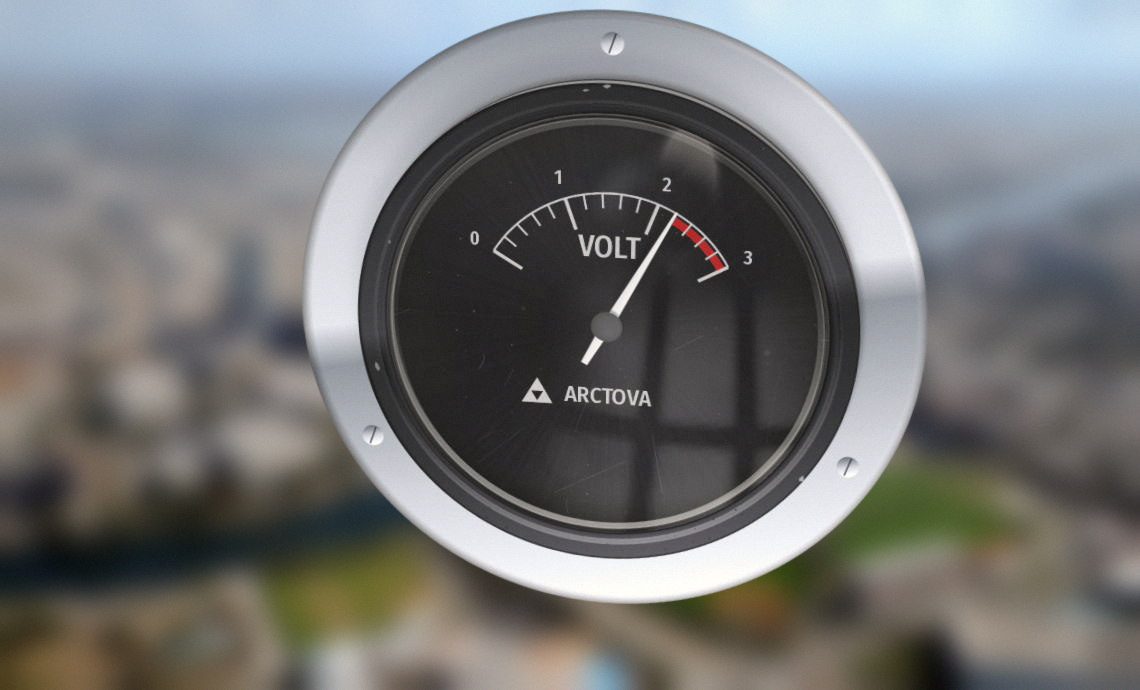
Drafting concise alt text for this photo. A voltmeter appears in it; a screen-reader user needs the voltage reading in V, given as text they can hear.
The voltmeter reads 2.2 V
